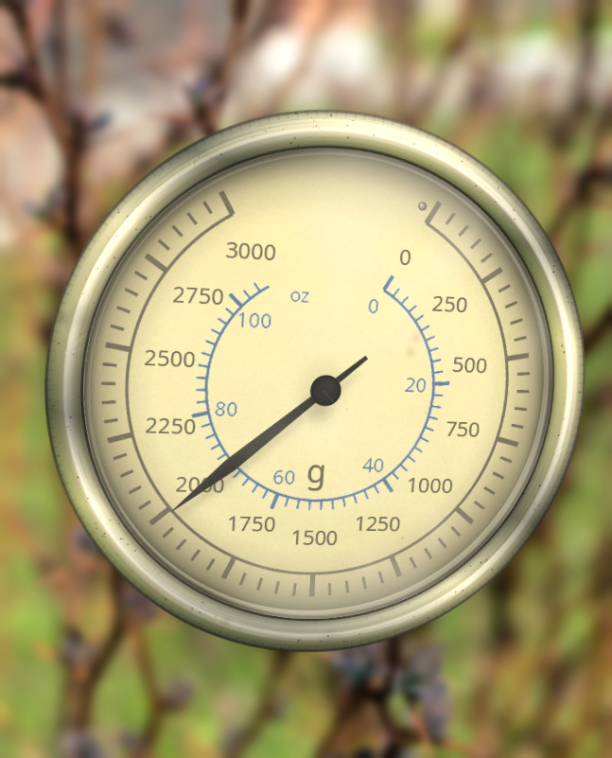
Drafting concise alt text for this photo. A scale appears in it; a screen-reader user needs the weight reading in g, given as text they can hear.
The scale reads 2000 g
